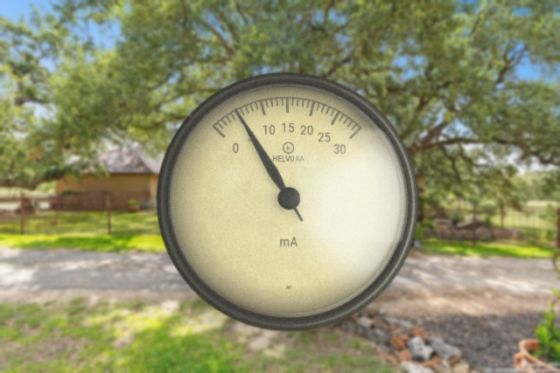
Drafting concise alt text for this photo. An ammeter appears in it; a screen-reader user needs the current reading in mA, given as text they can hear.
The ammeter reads 5 mA
